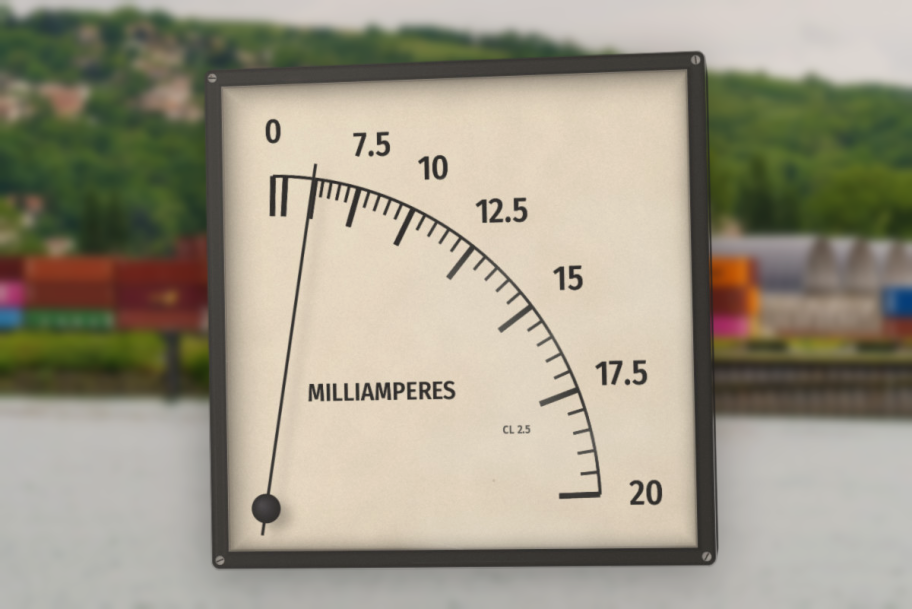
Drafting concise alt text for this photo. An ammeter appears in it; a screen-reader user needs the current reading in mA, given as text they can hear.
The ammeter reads 5 mA
